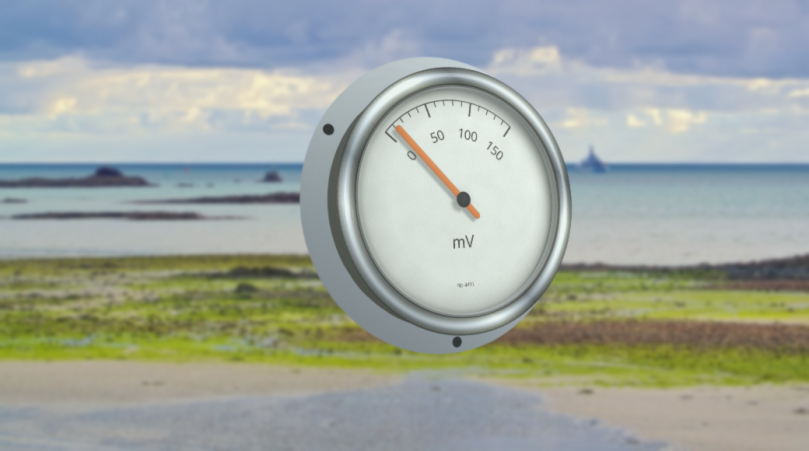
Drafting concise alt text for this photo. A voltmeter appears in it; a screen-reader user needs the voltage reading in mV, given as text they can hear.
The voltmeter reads 10 mV
